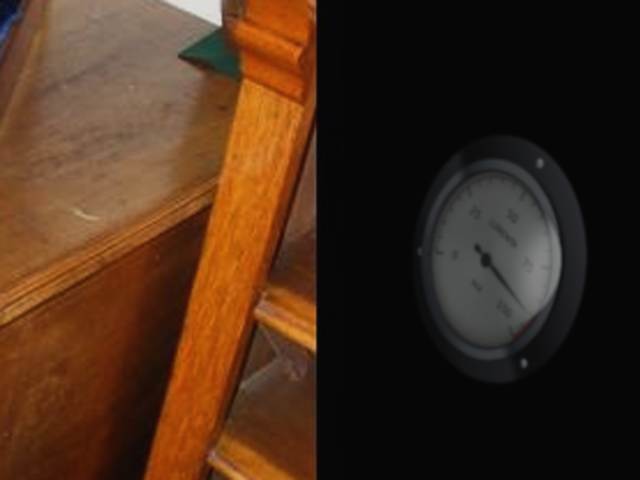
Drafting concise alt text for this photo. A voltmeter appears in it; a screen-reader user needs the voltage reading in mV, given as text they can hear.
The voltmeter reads 90 mV
